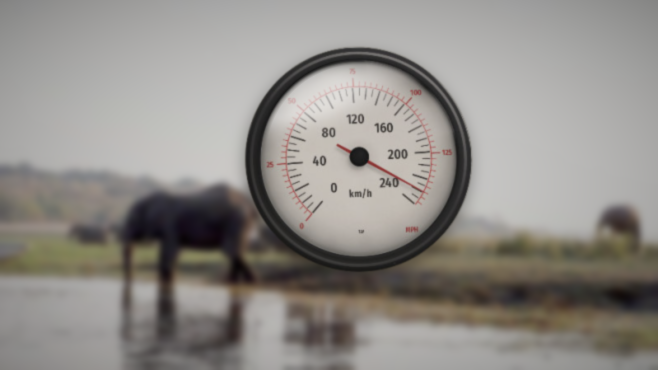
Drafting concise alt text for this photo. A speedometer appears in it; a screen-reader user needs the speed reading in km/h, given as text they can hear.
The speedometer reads 230 km/h
